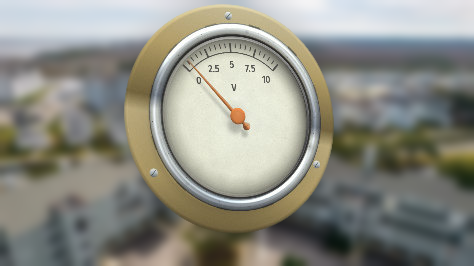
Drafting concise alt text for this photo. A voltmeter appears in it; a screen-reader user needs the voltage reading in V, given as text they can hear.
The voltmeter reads 0.5 V
